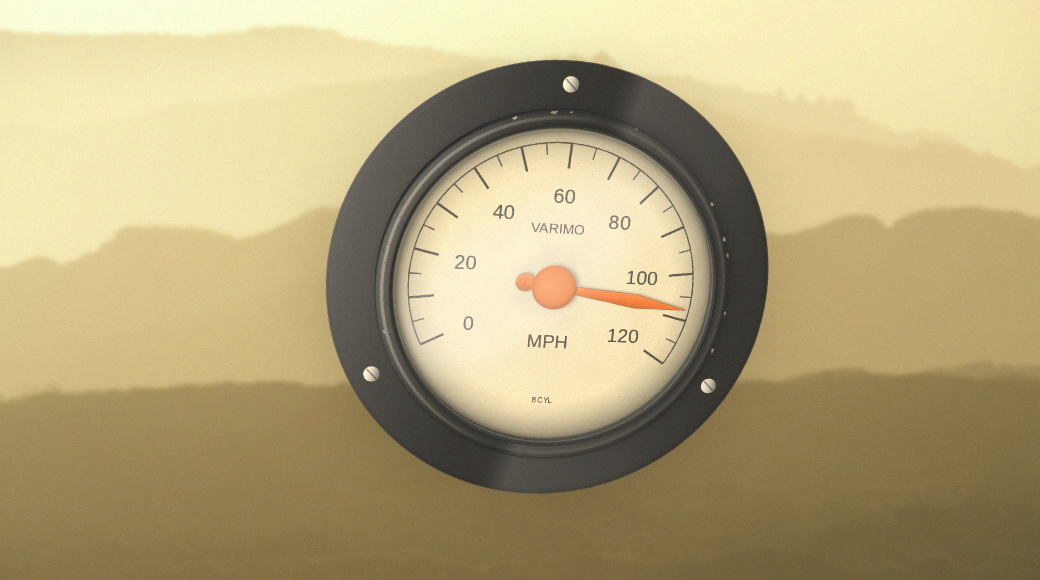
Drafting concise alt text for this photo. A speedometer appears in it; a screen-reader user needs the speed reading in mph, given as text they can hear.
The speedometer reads 107.5 mph
